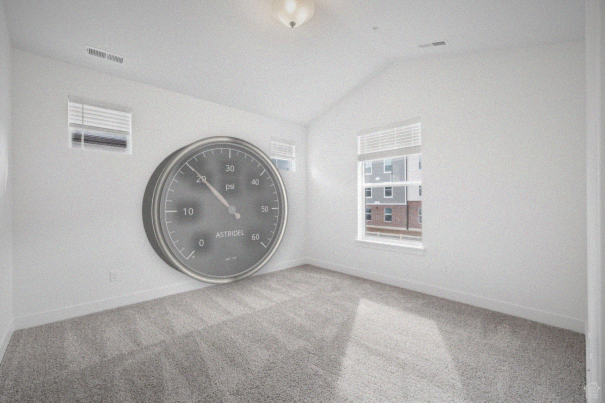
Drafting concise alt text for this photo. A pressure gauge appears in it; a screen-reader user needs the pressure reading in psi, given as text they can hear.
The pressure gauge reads 20 psi
